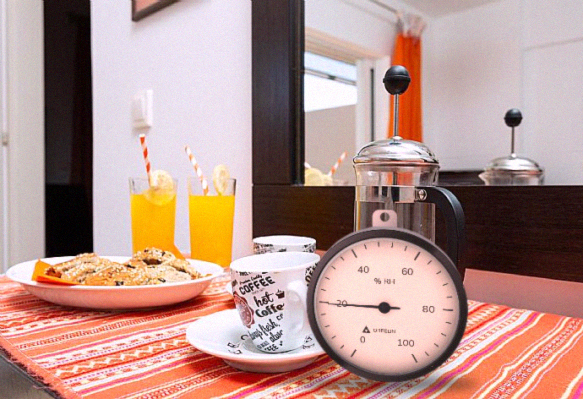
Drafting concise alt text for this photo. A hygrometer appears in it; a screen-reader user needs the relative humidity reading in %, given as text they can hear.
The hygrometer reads 20 %
